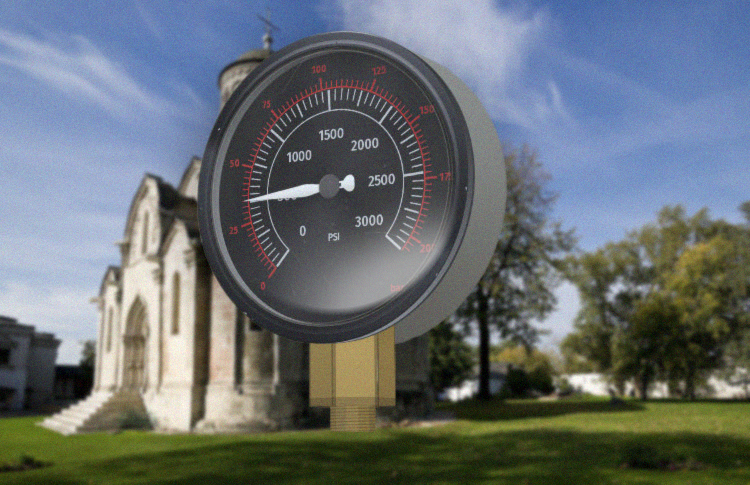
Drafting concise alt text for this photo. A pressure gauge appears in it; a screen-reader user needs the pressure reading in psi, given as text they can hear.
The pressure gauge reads 500 psi
